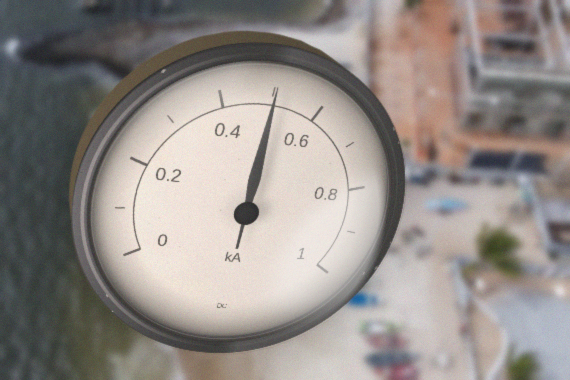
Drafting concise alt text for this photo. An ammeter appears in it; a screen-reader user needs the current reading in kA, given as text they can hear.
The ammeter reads 0.5 kA
